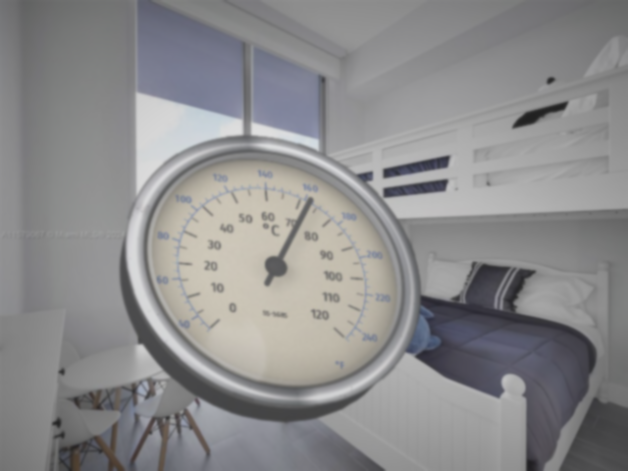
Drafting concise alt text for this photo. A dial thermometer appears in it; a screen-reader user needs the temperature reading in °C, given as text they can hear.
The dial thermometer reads 72.5 °C
